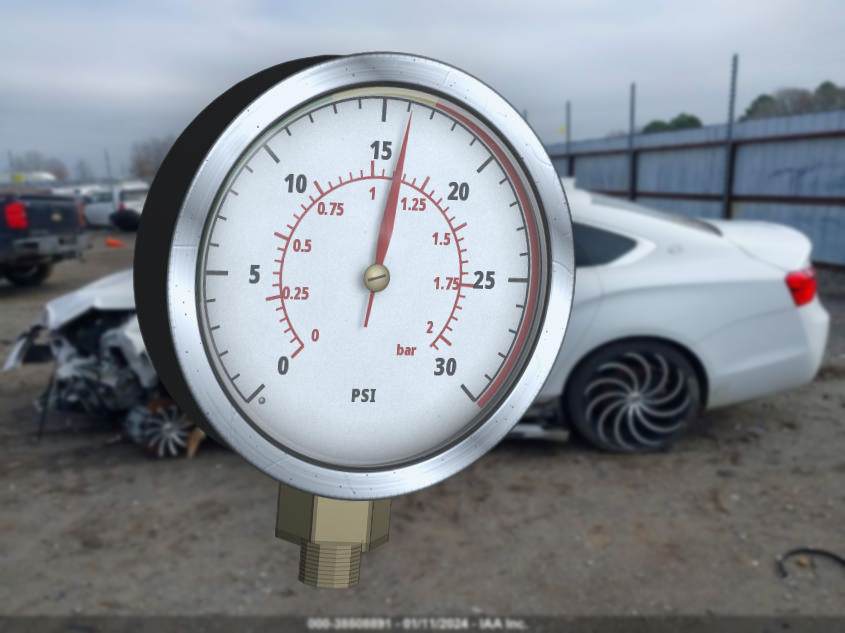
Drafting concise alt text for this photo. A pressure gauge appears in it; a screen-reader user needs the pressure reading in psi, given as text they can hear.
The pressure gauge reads 16 psi
